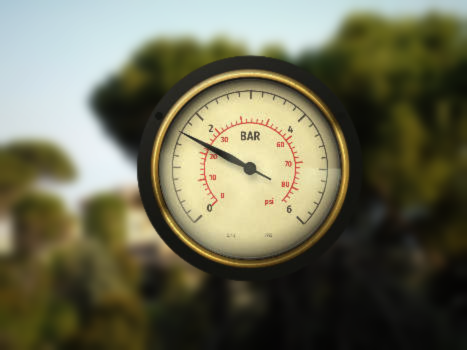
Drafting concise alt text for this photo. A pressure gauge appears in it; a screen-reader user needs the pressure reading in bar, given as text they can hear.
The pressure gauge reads 1.6 bar
